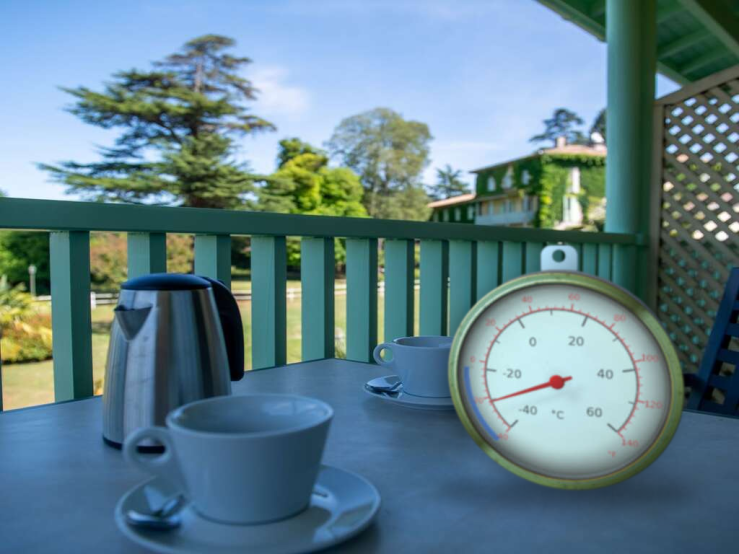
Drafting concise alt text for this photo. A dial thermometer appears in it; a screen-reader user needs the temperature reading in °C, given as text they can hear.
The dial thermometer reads -30 °C
